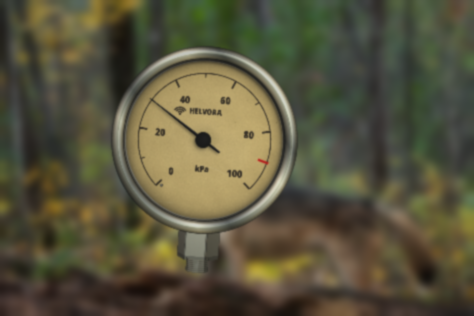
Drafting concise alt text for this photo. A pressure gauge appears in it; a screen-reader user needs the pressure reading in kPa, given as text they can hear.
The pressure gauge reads 30 kPa
